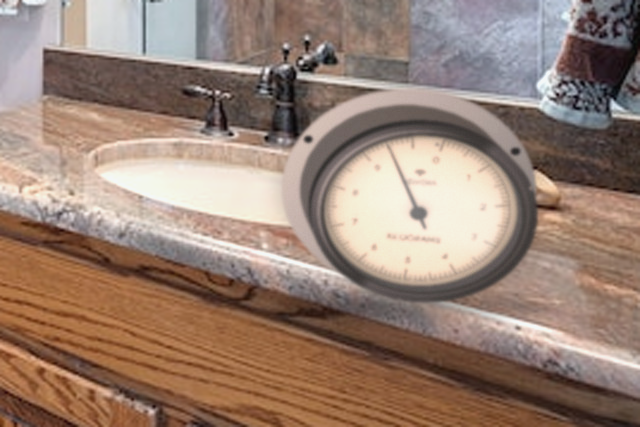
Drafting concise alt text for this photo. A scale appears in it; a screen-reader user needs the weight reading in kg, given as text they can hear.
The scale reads 9.5 kg
